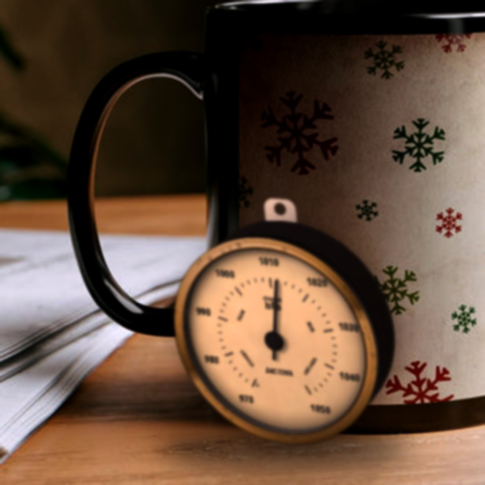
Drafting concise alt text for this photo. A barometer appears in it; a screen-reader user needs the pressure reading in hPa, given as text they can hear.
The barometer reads 1012 hPa
